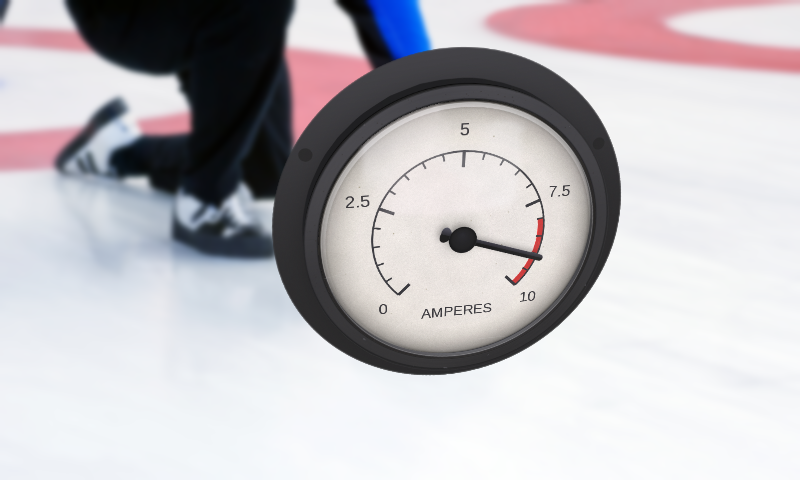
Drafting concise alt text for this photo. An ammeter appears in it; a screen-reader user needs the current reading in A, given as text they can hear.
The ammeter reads 9 A
